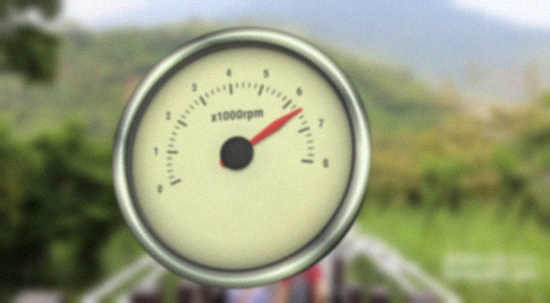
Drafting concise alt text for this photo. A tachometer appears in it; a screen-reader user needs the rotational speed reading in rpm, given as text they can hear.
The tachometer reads 6400 rpm
